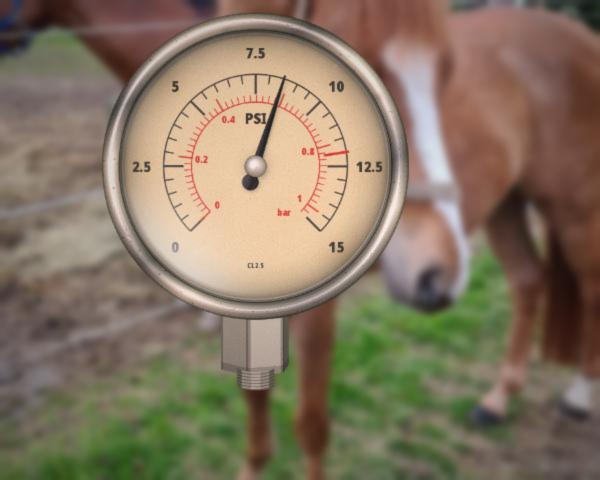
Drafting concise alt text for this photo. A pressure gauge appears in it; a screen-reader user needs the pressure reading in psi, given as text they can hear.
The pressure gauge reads 8.5 psi
